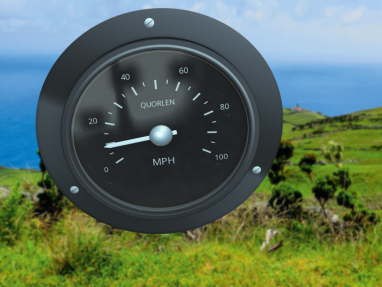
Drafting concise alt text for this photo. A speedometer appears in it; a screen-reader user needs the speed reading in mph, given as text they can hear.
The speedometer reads 10 mph
